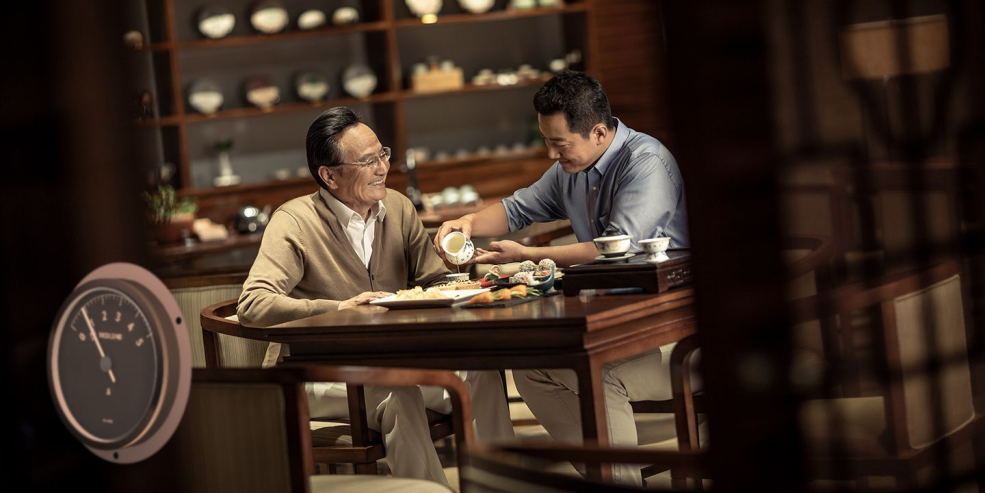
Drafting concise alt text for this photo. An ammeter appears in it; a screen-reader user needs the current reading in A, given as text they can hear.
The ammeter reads 1 A
